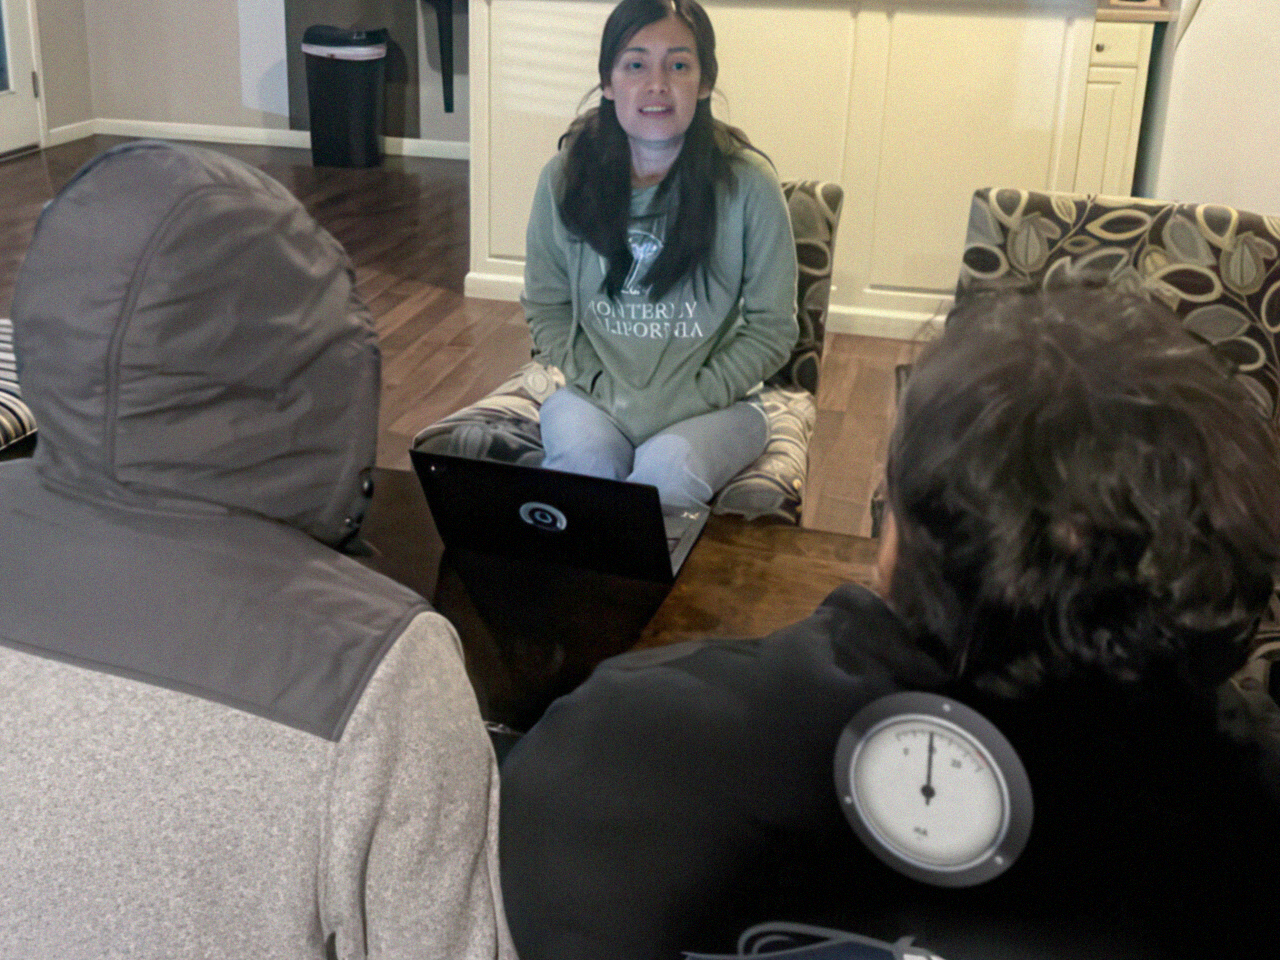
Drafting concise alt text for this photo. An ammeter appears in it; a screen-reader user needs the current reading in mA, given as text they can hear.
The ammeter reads 10 mA
